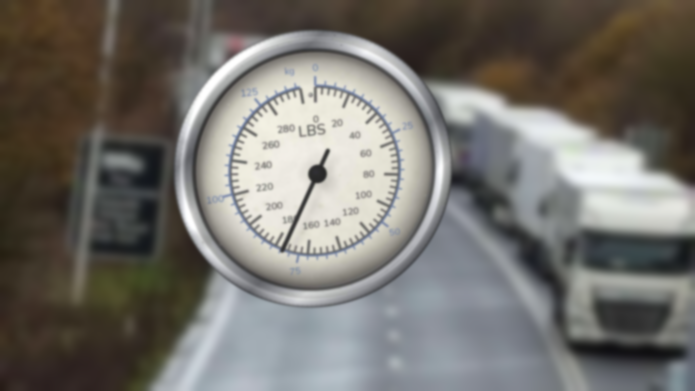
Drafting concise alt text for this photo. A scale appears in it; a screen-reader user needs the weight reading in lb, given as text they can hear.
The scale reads 176 lb
